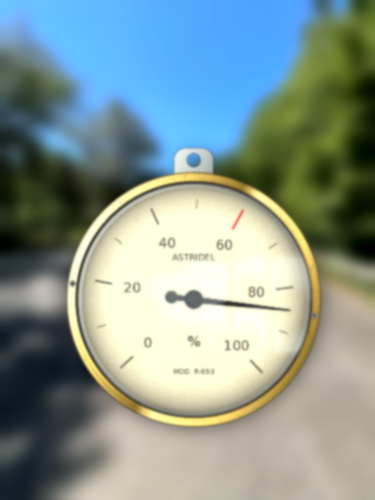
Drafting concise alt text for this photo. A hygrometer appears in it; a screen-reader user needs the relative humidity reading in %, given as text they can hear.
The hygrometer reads 85 %
